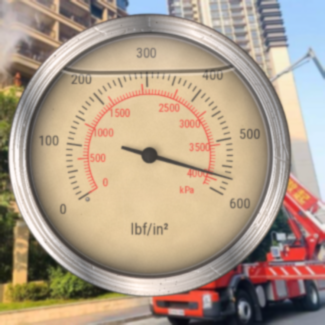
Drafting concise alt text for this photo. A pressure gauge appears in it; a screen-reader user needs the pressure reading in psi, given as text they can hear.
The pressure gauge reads 570 psi
